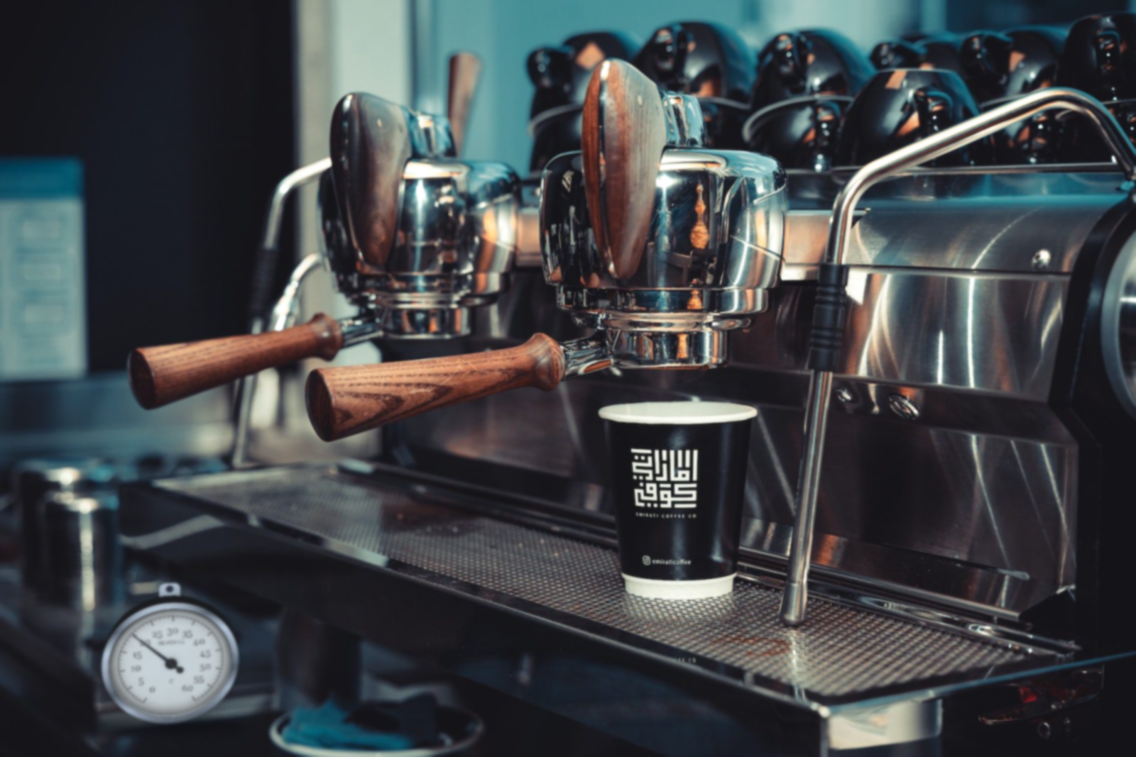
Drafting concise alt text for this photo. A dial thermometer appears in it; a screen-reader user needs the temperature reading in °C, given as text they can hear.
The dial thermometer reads 20 °C
